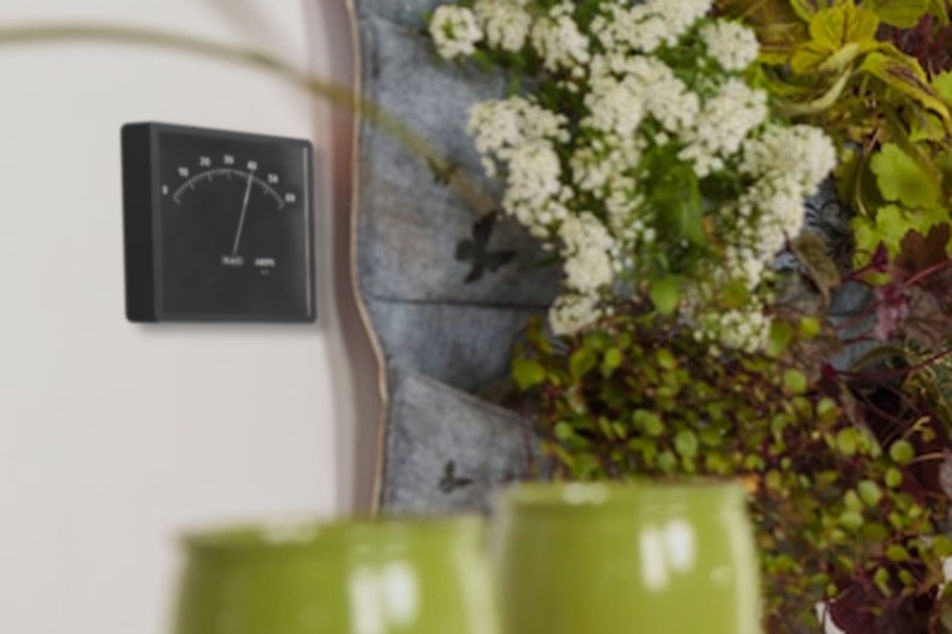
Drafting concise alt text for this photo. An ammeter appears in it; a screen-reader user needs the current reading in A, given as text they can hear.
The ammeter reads 40 A
